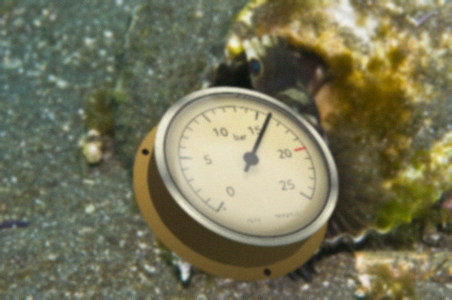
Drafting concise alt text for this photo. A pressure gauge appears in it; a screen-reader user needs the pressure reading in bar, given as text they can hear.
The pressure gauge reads 16 bar
